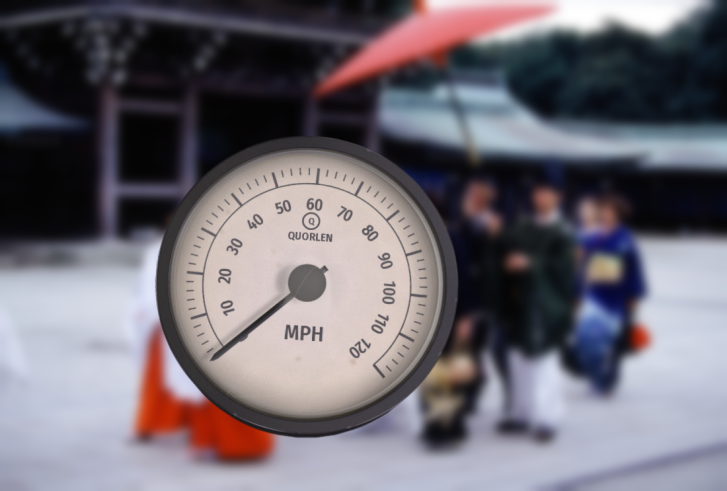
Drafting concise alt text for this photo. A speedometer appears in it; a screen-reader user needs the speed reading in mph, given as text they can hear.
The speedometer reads 0 mph
